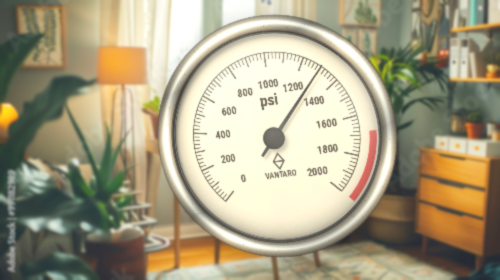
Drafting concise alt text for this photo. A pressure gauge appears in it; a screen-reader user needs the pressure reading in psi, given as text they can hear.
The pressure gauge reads 1300 psi
